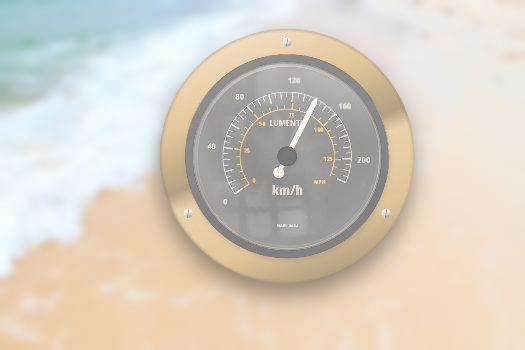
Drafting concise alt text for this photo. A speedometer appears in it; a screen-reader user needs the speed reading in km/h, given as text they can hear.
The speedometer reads 140 km/h
